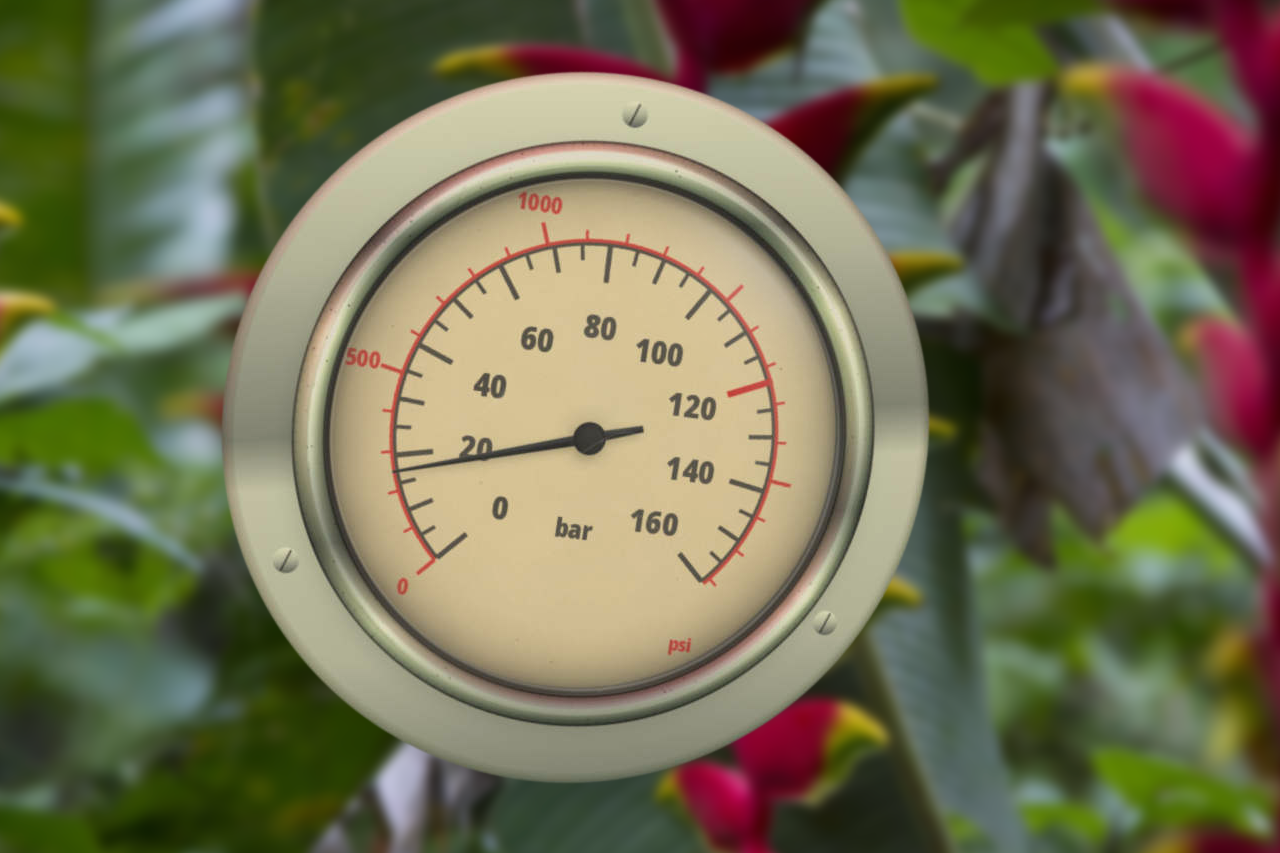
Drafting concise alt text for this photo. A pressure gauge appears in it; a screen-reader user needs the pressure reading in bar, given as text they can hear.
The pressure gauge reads 17.5 bar
